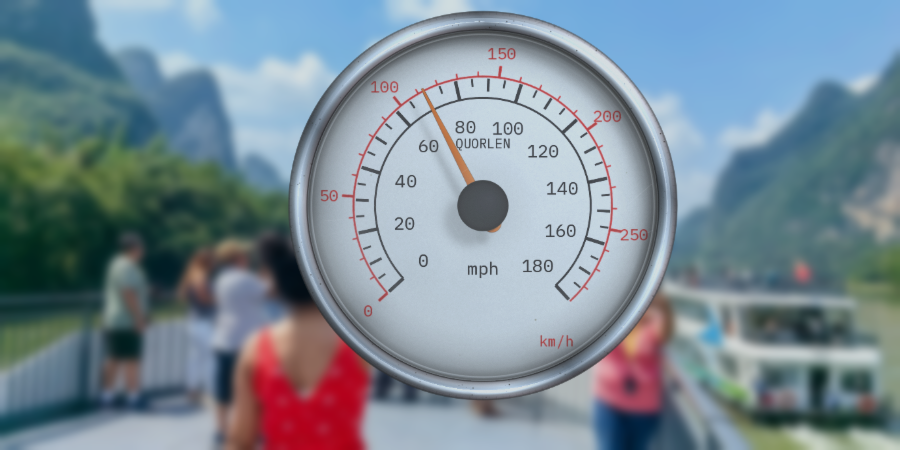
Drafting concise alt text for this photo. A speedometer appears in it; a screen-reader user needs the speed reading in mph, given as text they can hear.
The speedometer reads 70 mph
